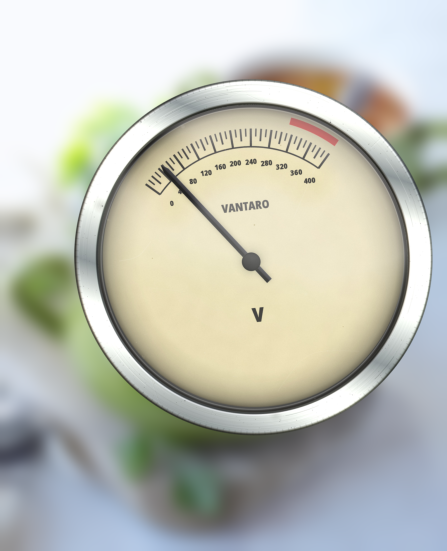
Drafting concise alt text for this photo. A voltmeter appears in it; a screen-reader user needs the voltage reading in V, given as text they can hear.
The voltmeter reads 50 V
